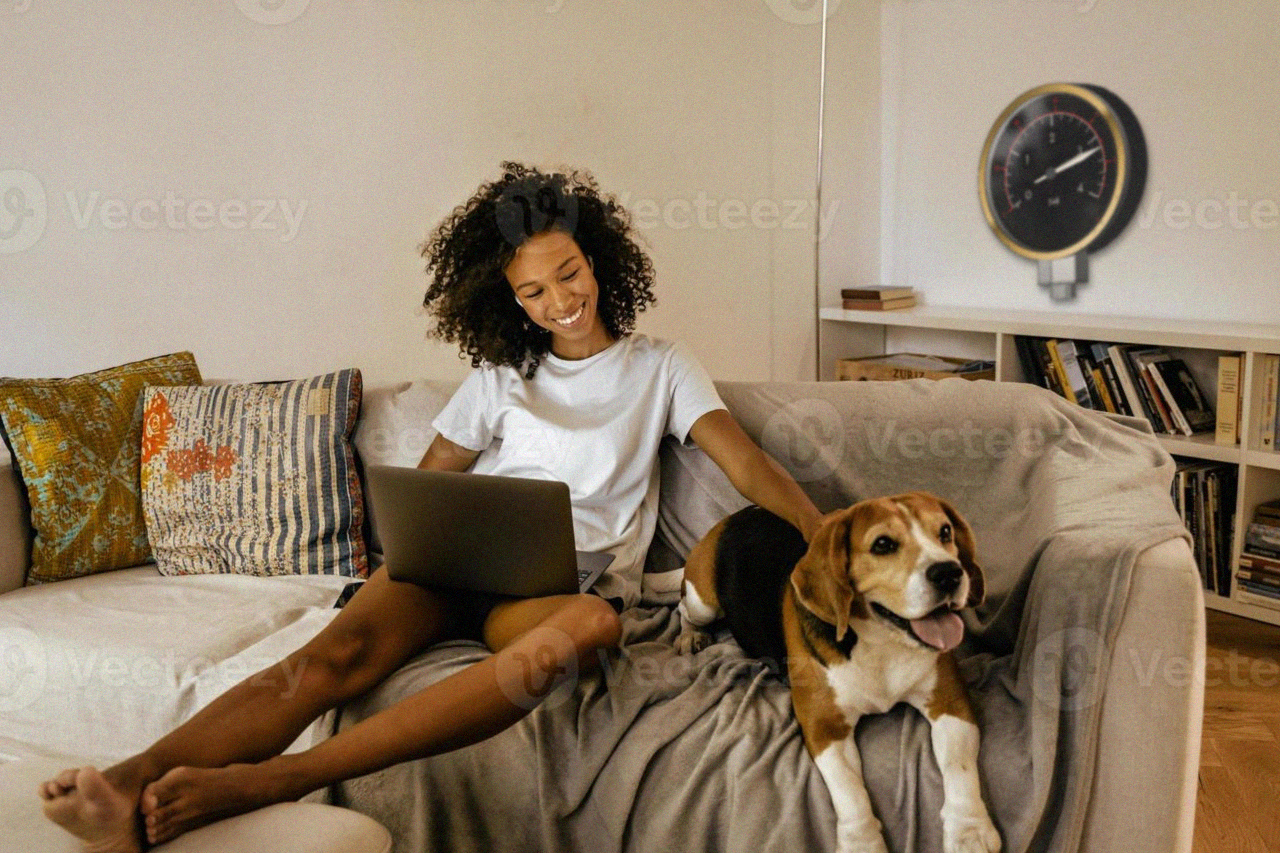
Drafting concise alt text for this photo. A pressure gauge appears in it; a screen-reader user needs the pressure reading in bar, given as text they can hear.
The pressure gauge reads 3.2 bar
